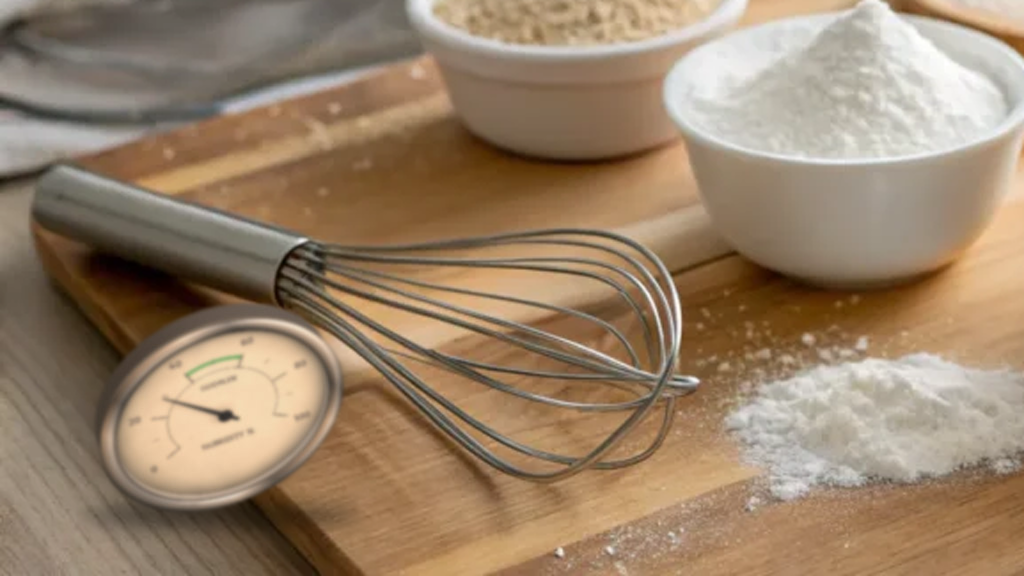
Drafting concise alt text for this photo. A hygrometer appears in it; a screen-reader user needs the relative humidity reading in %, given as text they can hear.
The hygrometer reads 30 %
